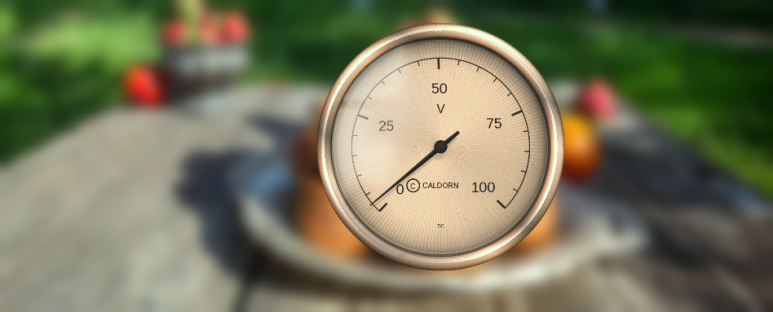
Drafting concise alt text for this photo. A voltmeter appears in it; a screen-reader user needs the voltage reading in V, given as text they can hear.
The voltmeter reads 2.5 V
